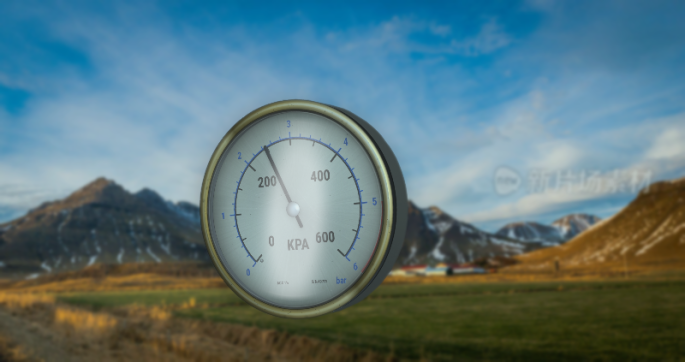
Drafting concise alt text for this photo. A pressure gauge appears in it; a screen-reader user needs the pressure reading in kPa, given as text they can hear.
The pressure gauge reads 250 kPa
